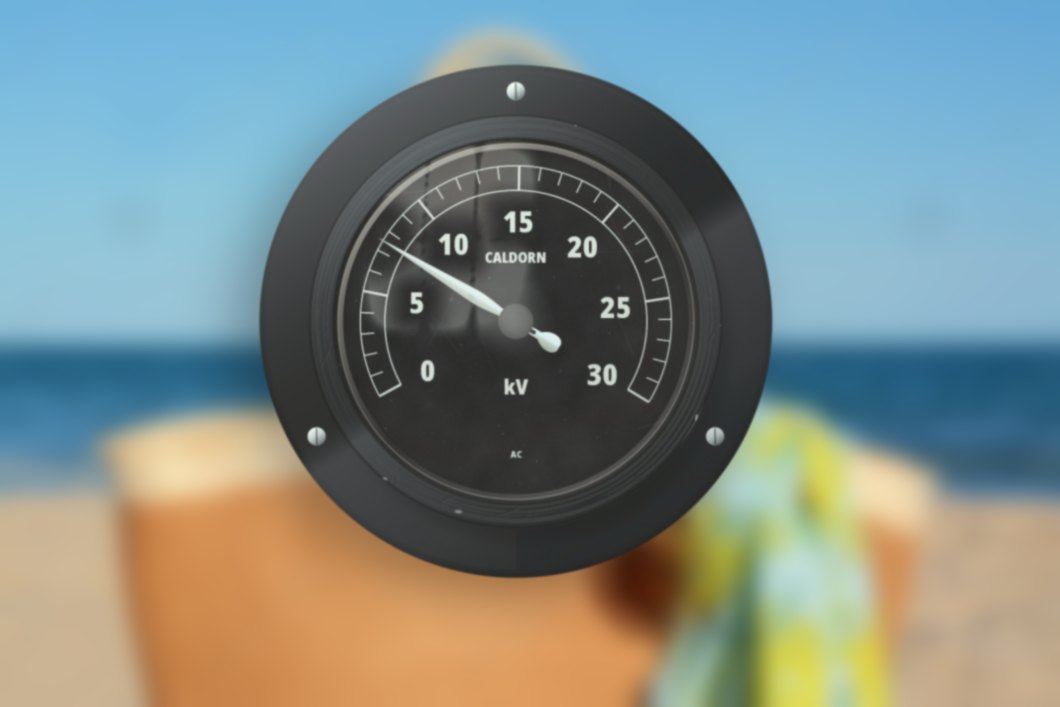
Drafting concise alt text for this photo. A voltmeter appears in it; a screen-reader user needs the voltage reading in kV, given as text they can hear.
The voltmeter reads 7.5 kV
